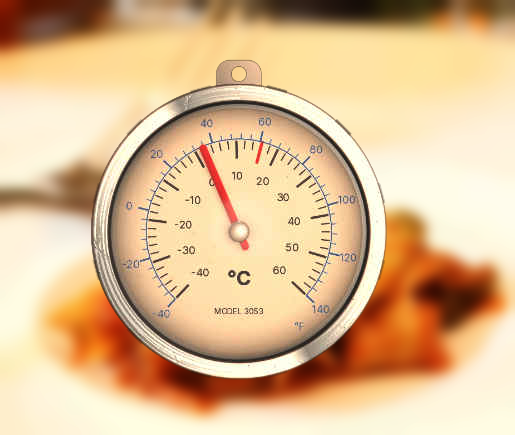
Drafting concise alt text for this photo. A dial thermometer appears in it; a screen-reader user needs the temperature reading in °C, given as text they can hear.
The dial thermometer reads 2 °C
